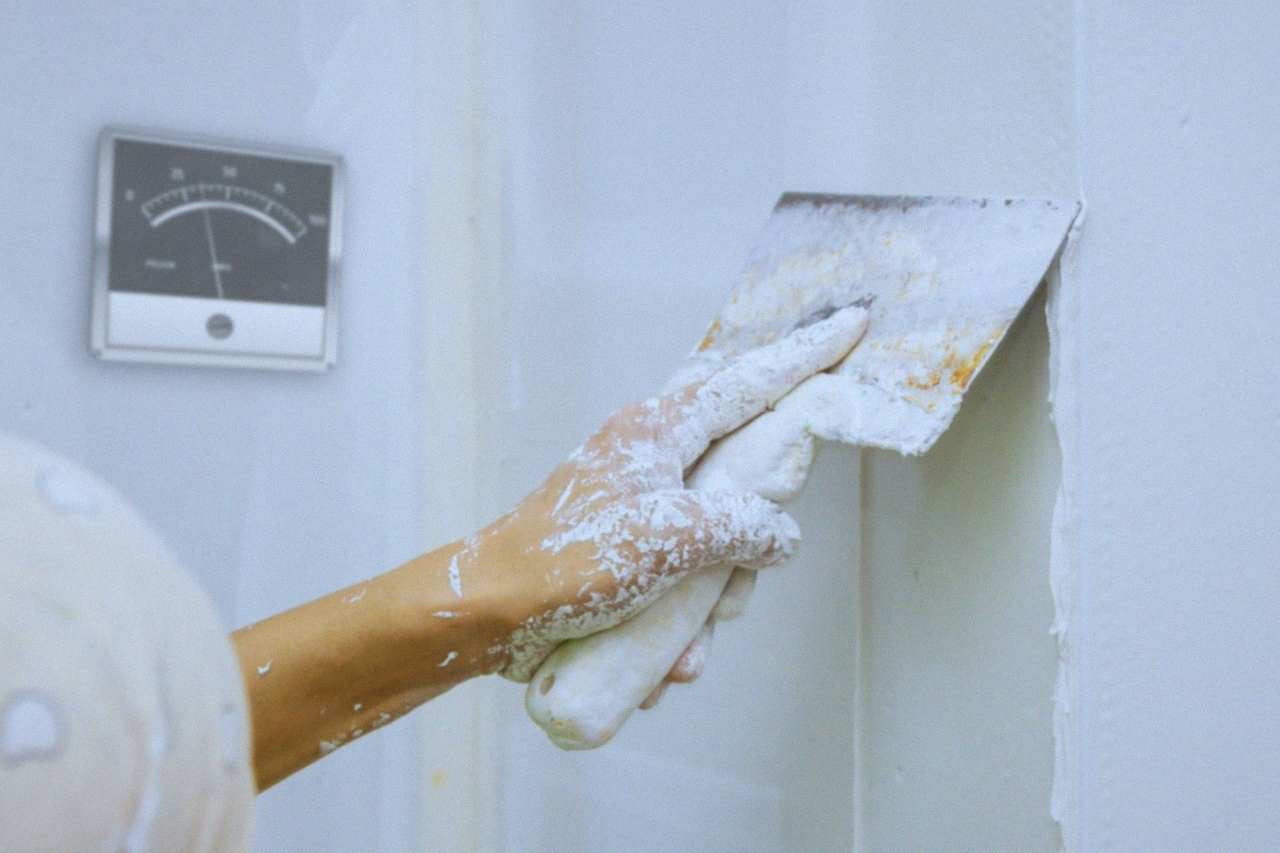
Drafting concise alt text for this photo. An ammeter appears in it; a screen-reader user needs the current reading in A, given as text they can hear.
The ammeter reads 35 A
